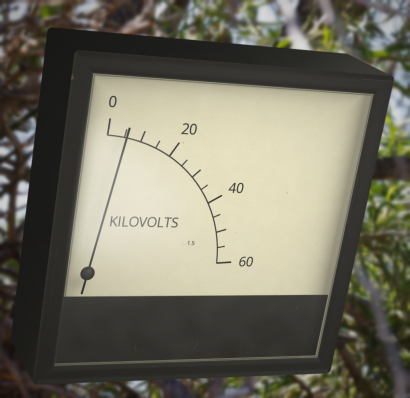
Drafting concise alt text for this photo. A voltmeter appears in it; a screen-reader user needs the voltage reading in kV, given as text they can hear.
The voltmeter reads 5 kV
